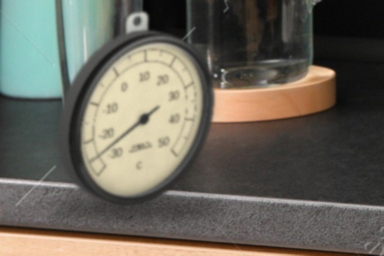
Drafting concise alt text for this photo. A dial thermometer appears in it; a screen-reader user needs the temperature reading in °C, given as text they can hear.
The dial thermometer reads -25 °C
